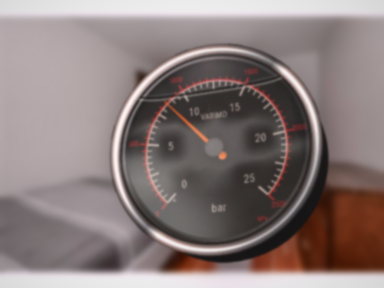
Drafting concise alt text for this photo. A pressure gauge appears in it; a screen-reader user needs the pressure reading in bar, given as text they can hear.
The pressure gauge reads 8.5 bar
